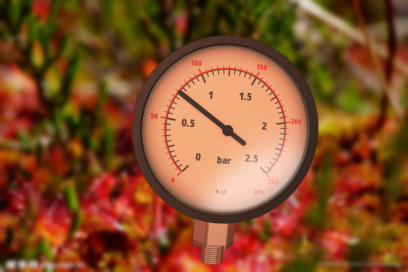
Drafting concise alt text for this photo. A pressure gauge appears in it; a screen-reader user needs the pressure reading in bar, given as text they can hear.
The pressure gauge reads 0.75 bar
